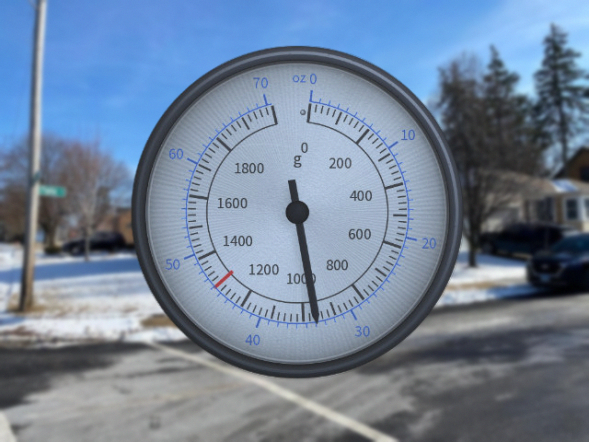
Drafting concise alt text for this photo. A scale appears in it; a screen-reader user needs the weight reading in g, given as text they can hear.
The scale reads 960 g
